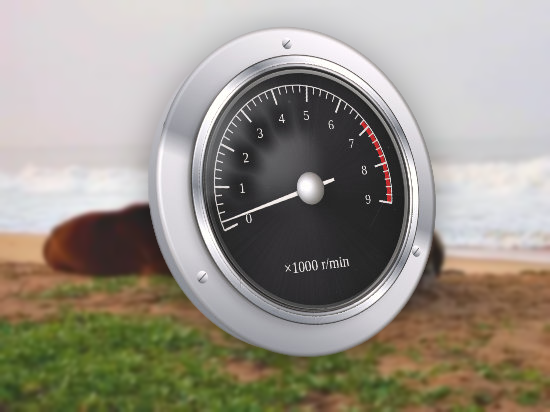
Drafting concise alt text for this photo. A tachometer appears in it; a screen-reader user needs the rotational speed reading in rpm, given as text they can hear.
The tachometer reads 200 rpm
